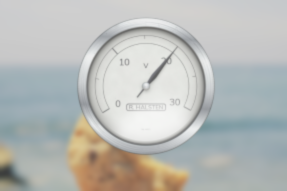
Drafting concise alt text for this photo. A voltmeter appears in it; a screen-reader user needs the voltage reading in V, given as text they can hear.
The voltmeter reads 20 V
